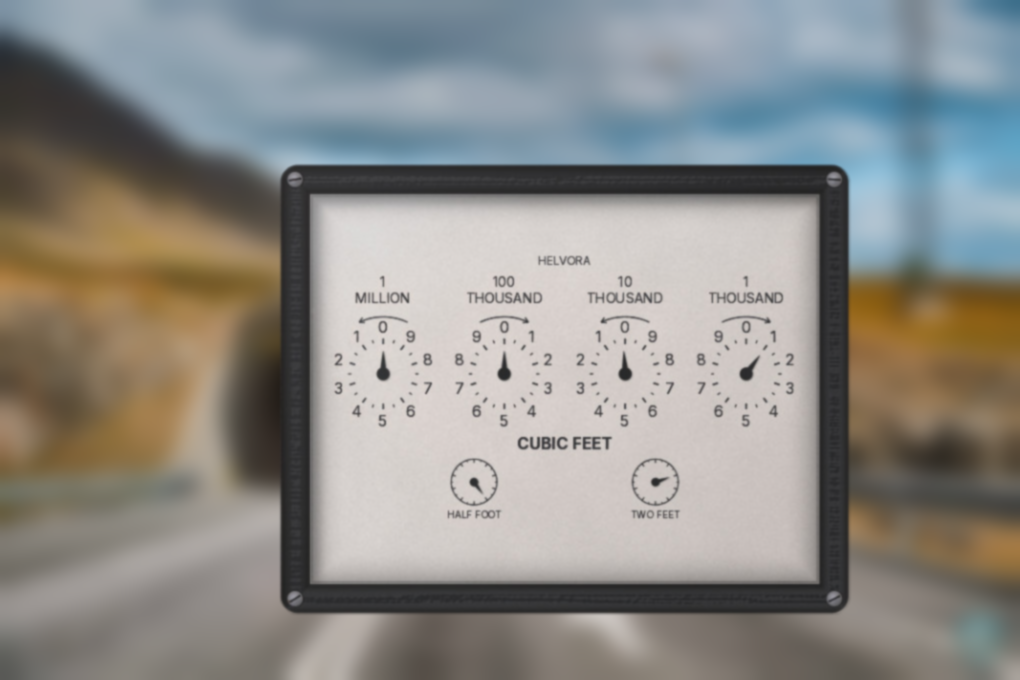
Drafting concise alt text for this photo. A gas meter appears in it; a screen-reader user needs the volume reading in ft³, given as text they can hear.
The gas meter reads 100 ft³
